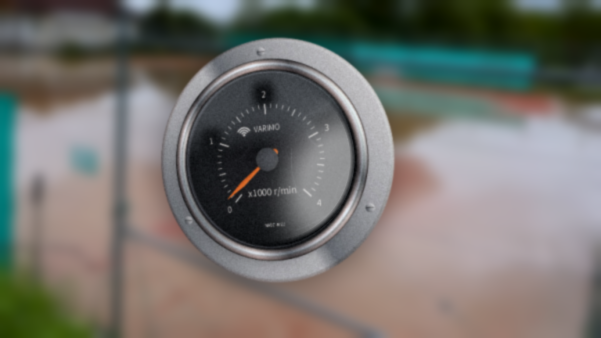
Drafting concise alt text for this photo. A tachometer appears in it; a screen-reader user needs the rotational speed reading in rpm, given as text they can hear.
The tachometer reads 100 rpm
